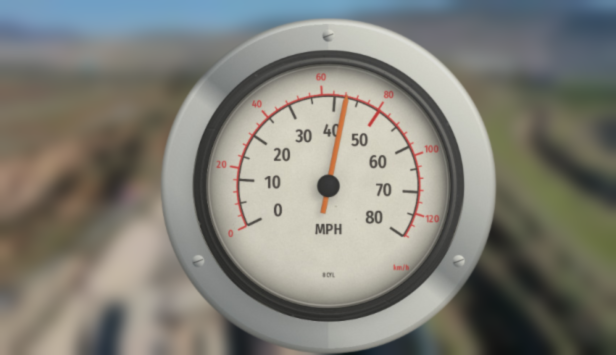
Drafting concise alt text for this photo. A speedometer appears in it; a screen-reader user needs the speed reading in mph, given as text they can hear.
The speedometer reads 42.5 mph
